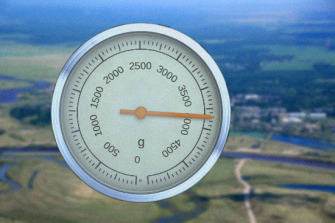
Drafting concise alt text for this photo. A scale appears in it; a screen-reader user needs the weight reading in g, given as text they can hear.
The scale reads 3850 g
